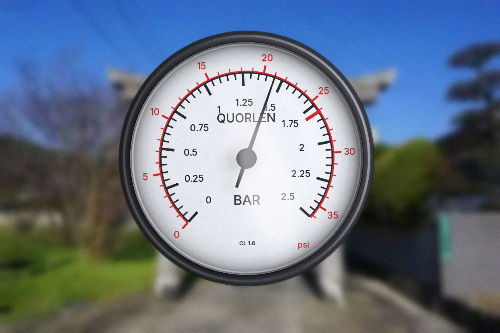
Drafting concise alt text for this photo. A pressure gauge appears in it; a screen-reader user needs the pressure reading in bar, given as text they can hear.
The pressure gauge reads 1.45 bar
